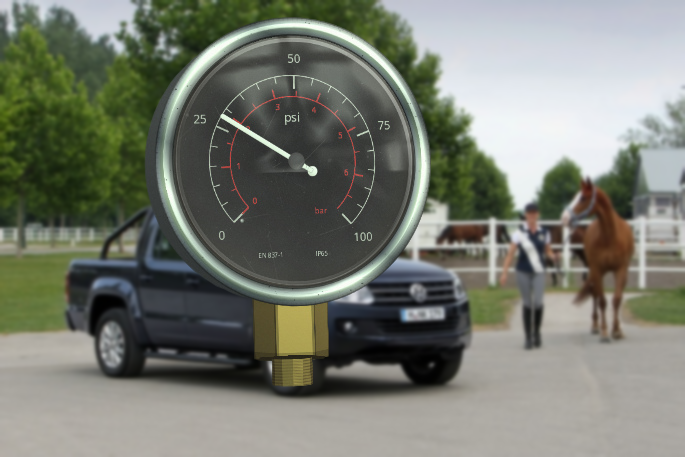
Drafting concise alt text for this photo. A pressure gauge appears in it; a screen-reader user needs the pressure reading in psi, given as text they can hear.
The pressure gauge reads 27.5 psi
